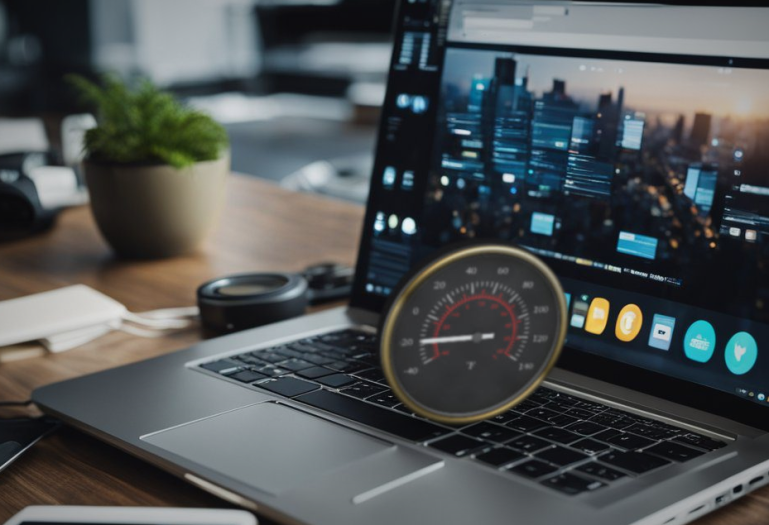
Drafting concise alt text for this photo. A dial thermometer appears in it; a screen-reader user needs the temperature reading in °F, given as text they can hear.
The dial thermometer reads -20 °F
